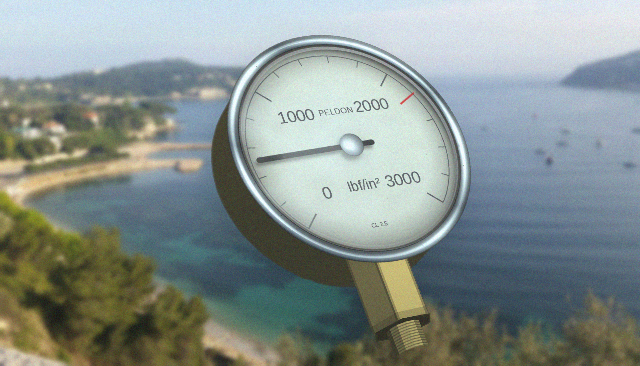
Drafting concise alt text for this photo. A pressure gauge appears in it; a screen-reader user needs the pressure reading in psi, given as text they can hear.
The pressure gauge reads 500 psi
